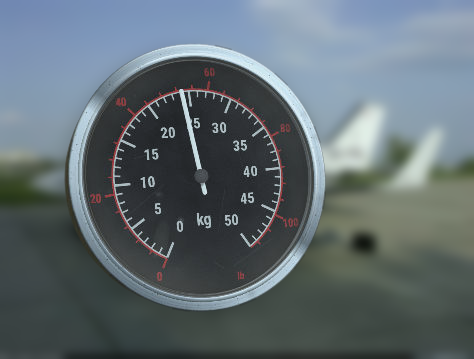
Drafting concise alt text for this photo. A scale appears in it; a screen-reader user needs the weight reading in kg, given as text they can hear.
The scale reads 24 kg
